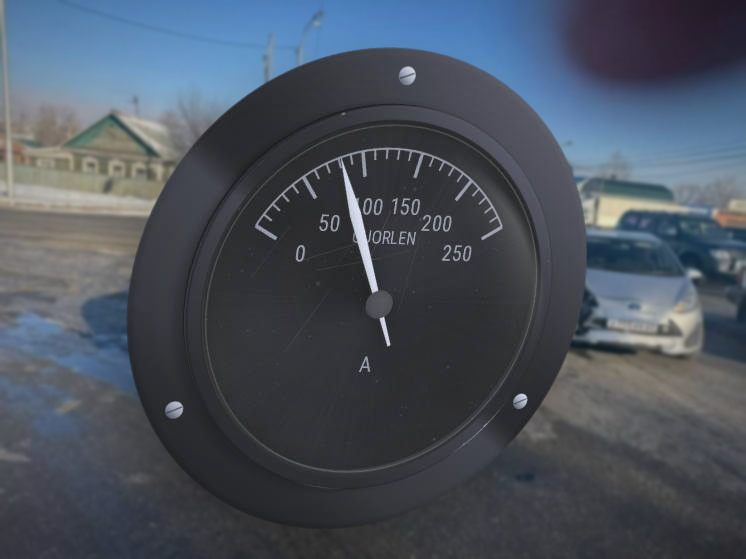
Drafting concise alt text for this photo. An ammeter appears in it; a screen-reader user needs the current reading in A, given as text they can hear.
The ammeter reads 80 A
